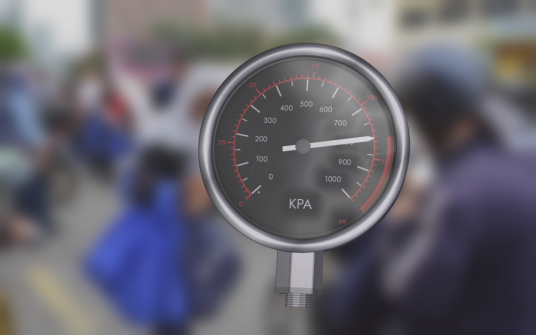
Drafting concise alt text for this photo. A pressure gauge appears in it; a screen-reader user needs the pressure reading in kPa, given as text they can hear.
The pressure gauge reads 800 kPa
